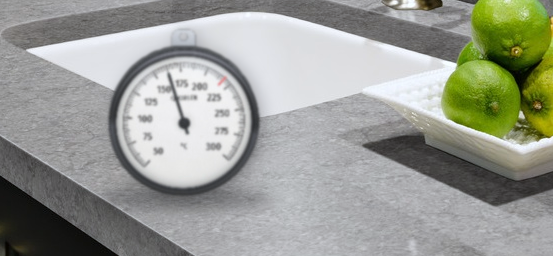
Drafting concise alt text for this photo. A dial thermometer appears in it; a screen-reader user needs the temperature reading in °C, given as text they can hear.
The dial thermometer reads 162.5 °C
